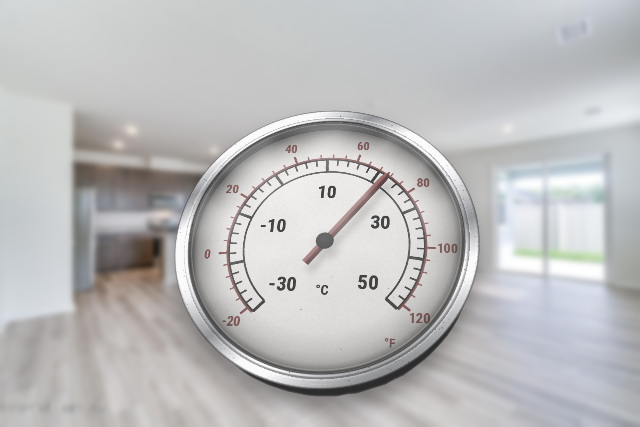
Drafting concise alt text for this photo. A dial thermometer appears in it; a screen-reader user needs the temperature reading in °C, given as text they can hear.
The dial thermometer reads 22 °C
